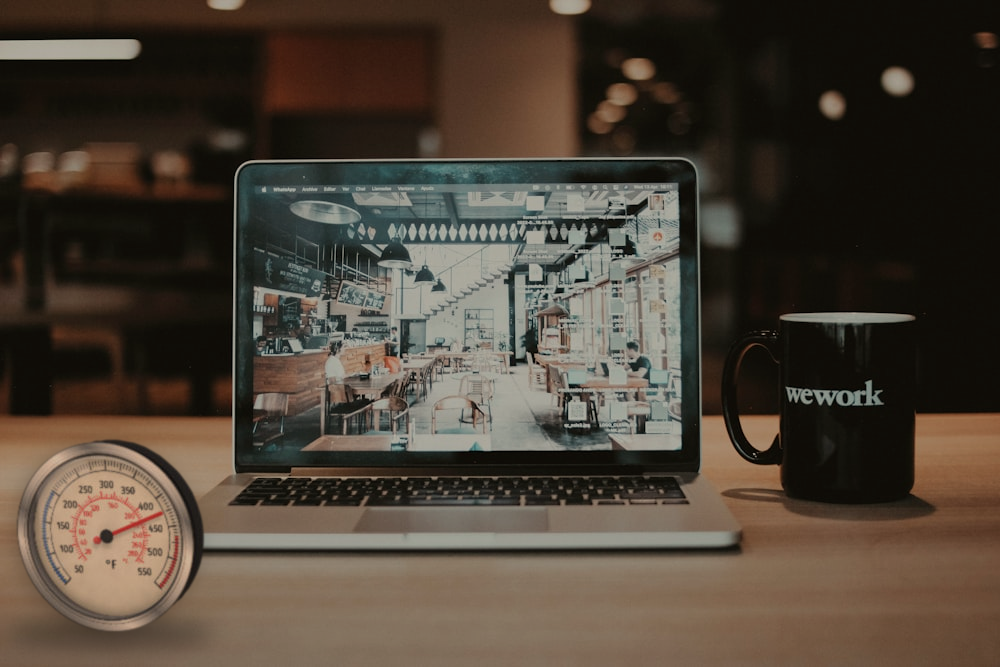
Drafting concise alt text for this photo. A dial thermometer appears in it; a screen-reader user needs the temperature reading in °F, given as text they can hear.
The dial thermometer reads 425 °F
